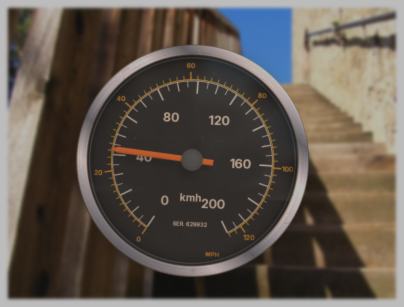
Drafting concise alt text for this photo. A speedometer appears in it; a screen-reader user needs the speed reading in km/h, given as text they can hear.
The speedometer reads 42.5 km/h
